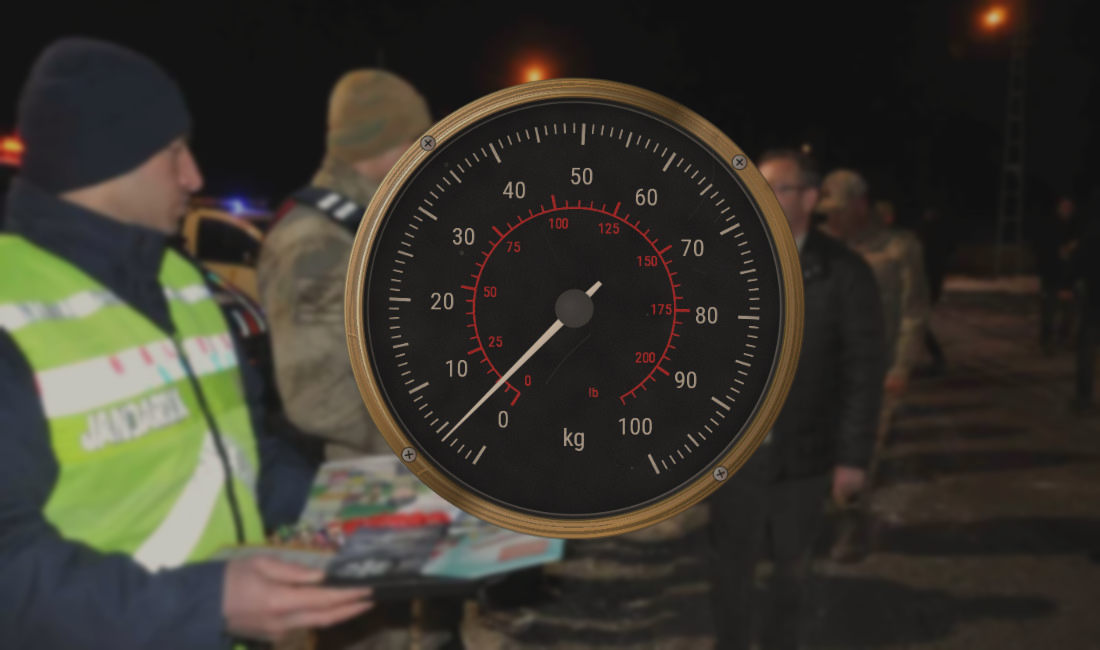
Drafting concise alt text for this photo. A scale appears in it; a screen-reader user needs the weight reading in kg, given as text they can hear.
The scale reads 4 kg
